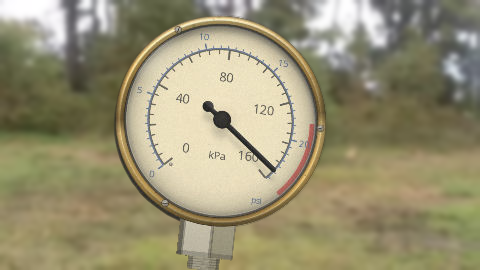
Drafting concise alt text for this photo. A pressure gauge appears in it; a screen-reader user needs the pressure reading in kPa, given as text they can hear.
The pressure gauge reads 155 kPa
